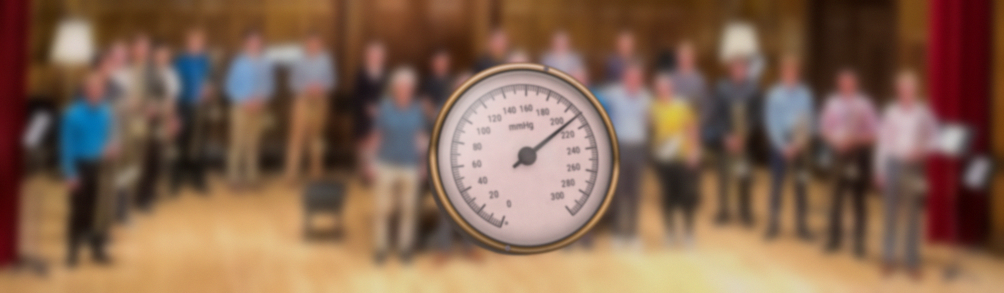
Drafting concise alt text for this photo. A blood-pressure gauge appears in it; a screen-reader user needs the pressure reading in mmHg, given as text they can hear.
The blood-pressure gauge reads 210 mmHg
